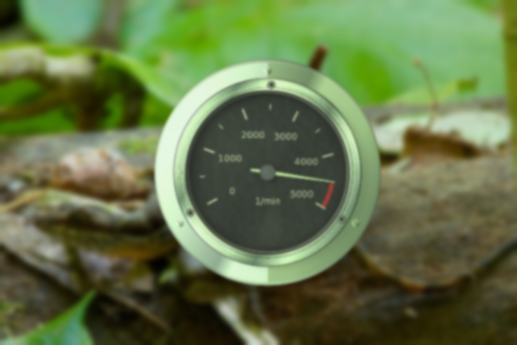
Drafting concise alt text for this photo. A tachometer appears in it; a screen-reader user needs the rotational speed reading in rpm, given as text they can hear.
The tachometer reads 4500 rpm
